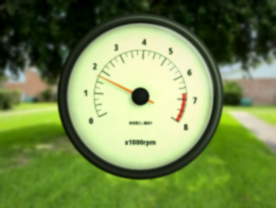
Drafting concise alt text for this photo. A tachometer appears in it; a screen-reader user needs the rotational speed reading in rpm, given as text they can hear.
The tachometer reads 1750 rpm
